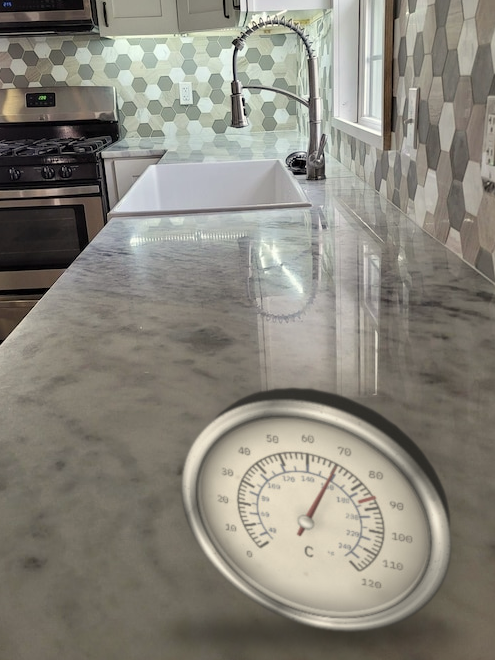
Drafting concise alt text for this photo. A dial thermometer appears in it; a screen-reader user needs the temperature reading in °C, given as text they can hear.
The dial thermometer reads 70 °C
